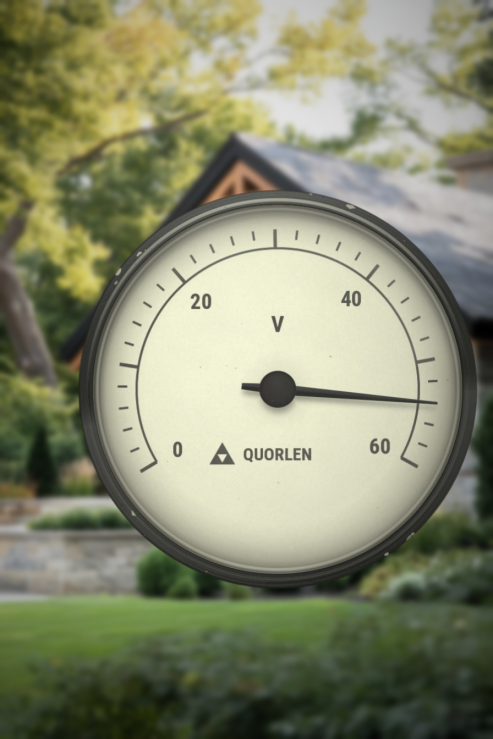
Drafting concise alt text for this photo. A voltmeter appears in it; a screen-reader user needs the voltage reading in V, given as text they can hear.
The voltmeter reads 54 V
